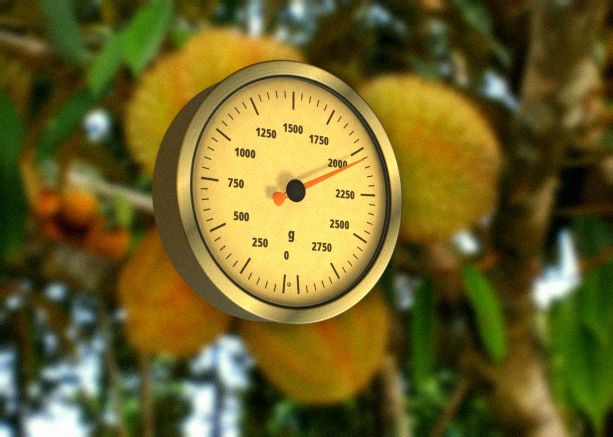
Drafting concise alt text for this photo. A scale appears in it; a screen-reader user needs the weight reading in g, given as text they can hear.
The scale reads 2050 g
